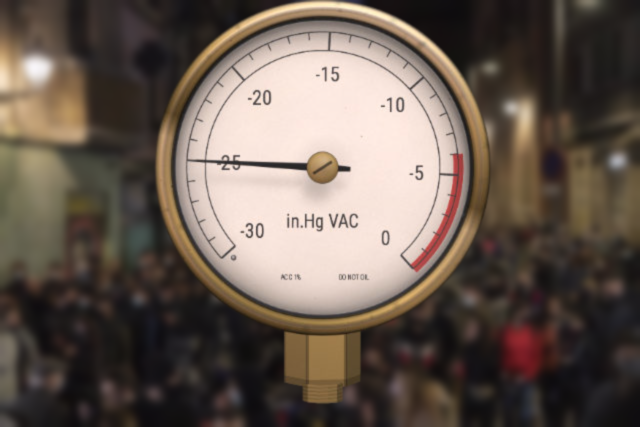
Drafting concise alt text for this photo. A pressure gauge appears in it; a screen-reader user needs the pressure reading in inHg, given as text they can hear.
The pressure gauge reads -25 inHg
